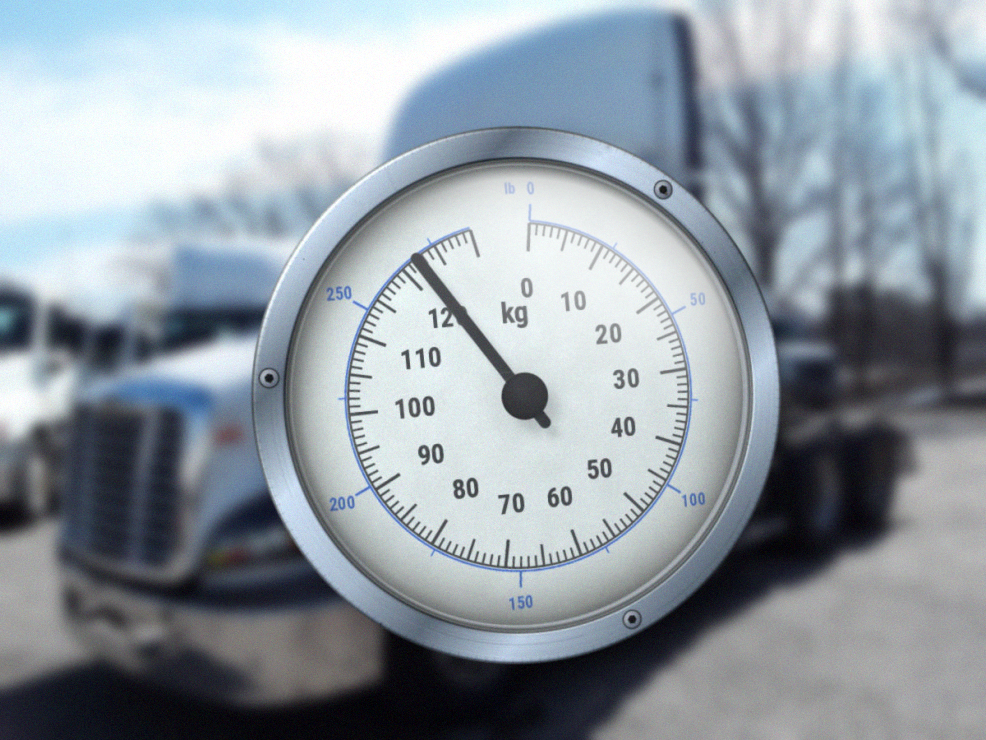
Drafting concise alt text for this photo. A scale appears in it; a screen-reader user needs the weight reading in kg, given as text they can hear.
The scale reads 122 kg
